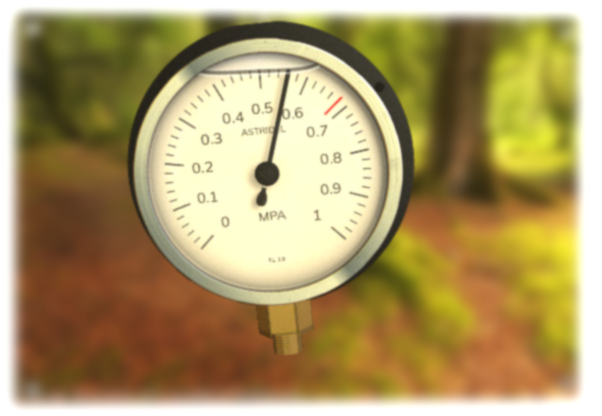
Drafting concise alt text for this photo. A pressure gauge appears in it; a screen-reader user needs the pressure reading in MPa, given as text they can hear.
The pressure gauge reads 0.56 MPa
